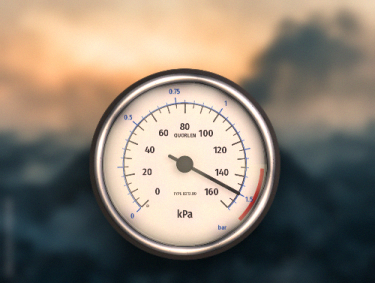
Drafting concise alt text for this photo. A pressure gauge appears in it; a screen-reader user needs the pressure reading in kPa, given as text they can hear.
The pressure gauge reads 150 kPa
